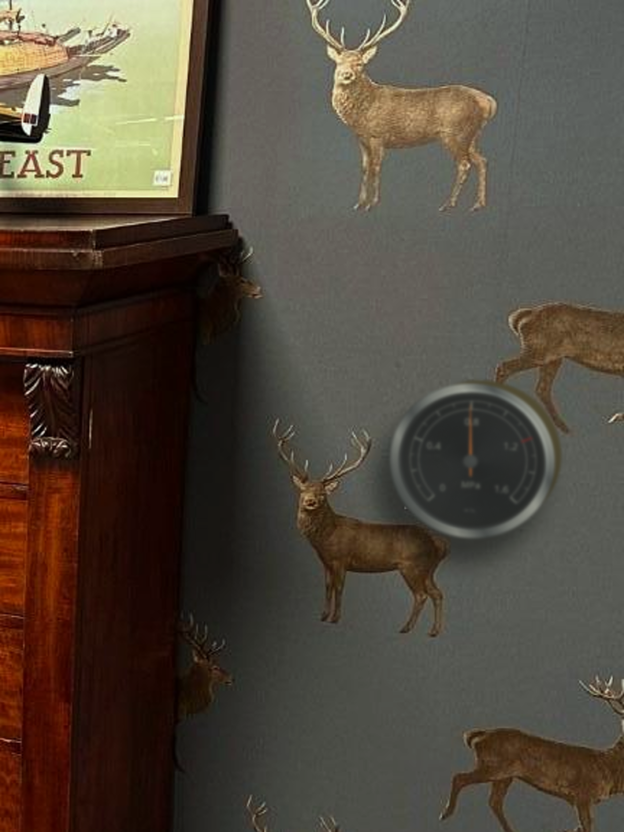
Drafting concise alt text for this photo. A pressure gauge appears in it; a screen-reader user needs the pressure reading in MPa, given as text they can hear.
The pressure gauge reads 0.8 MPa
